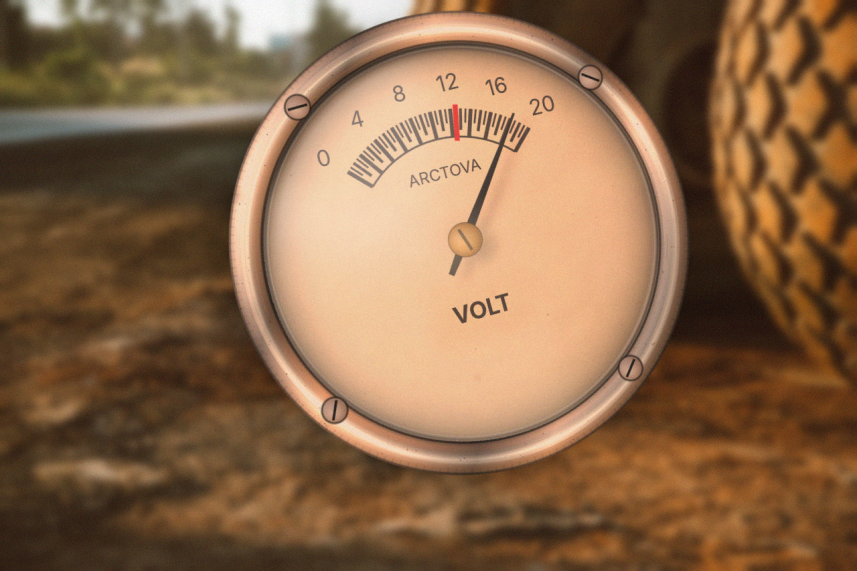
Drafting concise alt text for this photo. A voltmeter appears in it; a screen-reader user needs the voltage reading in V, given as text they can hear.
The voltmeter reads 18 V
